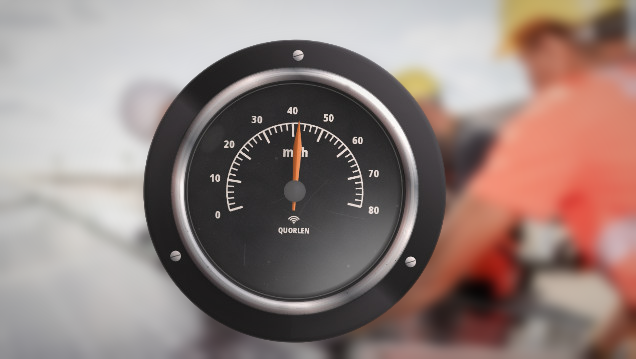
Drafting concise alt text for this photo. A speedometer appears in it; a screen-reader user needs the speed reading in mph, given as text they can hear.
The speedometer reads 42 mph
